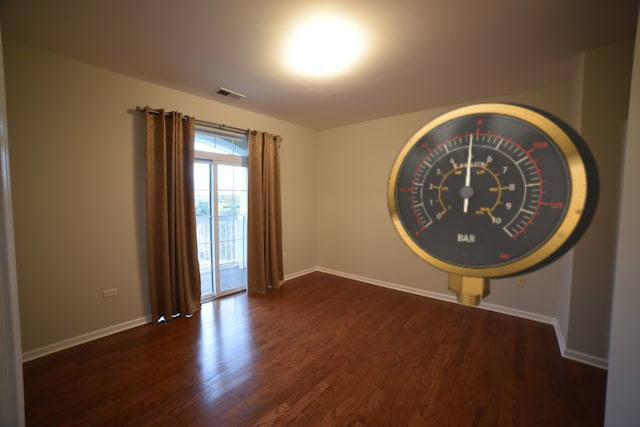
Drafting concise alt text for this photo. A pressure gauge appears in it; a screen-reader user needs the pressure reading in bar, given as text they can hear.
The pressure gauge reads 5 bar
